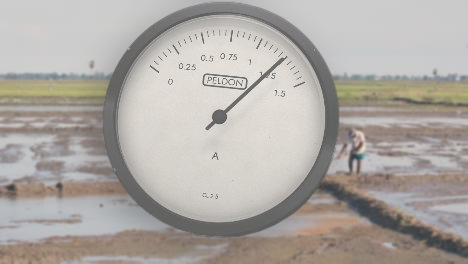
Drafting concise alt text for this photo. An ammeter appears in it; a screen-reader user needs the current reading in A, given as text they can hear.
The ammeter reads 1.25 A
